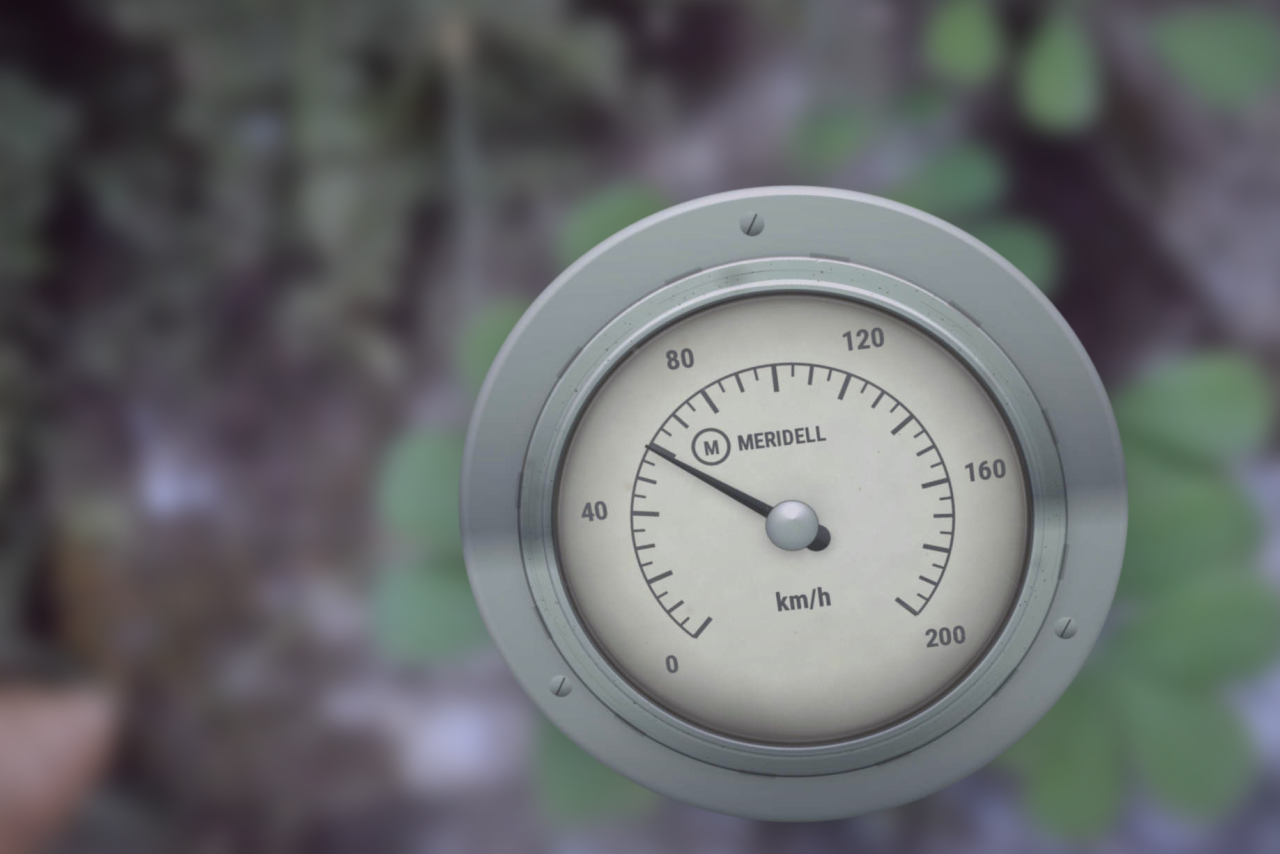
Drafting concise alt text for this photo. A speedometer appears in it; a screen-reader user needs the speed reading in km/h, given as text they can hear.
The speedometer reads 60 km/h
